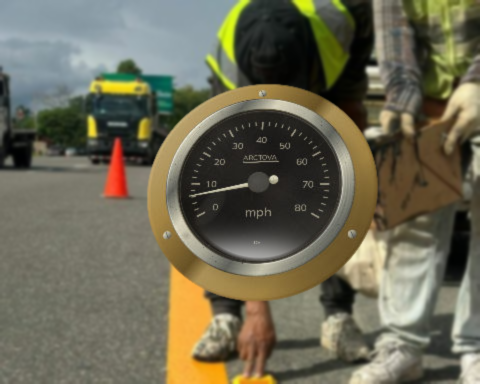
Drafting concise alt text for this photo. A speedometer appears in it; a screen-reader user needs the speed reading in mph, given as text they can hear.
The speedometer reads 6 mph
